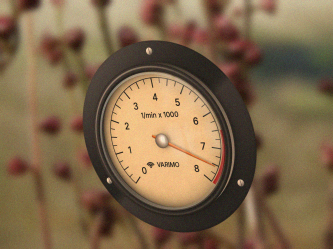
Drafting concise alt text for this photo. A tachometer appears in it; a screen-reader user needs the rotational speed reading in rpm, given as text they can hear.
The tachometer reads 7500 rpm
